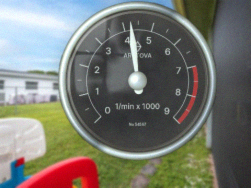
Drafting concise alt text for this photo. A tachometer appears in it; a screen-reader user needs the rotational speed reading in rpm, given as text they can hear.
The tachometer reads 4250 rpm
